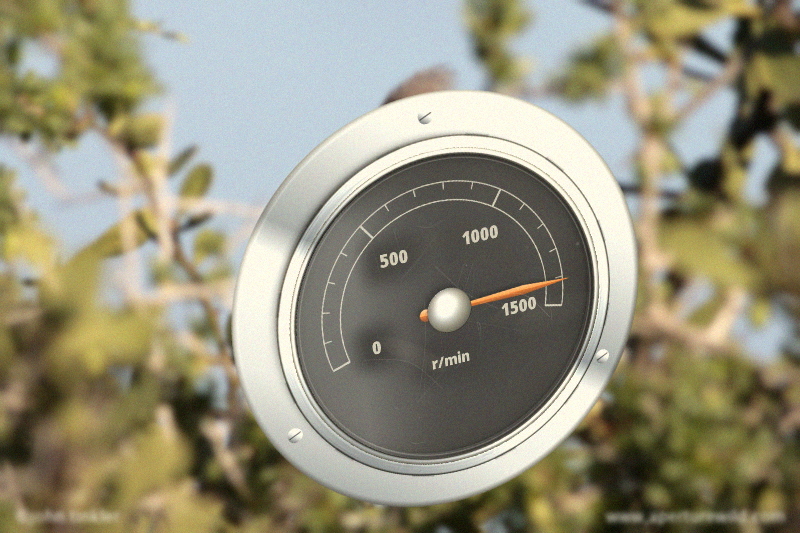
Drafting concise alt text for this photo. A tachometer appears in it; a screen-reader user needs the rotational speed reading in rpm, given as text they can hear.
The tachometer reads 1400 rpm
